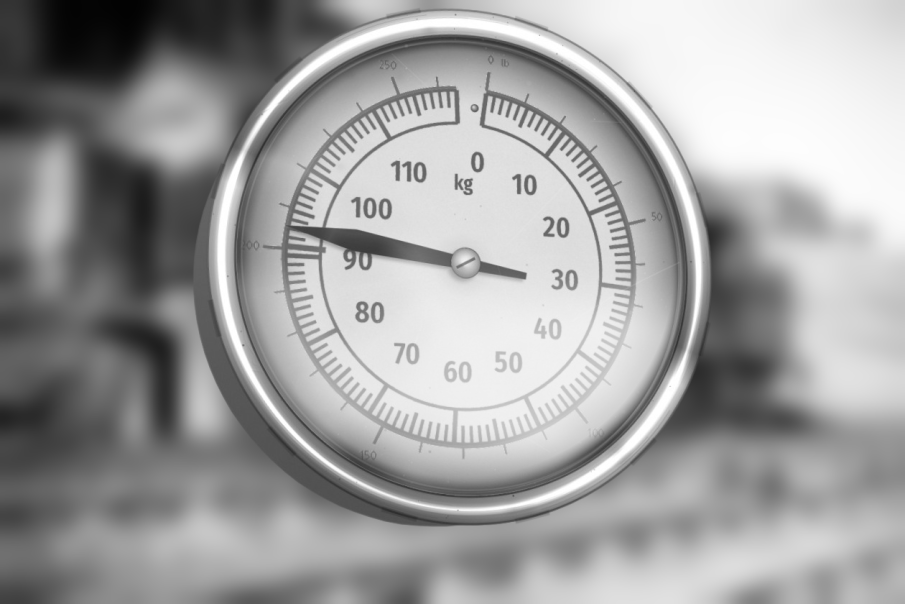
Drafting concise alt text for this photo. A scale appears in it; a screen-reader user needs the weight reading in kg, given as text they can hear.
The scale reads 93 kg
